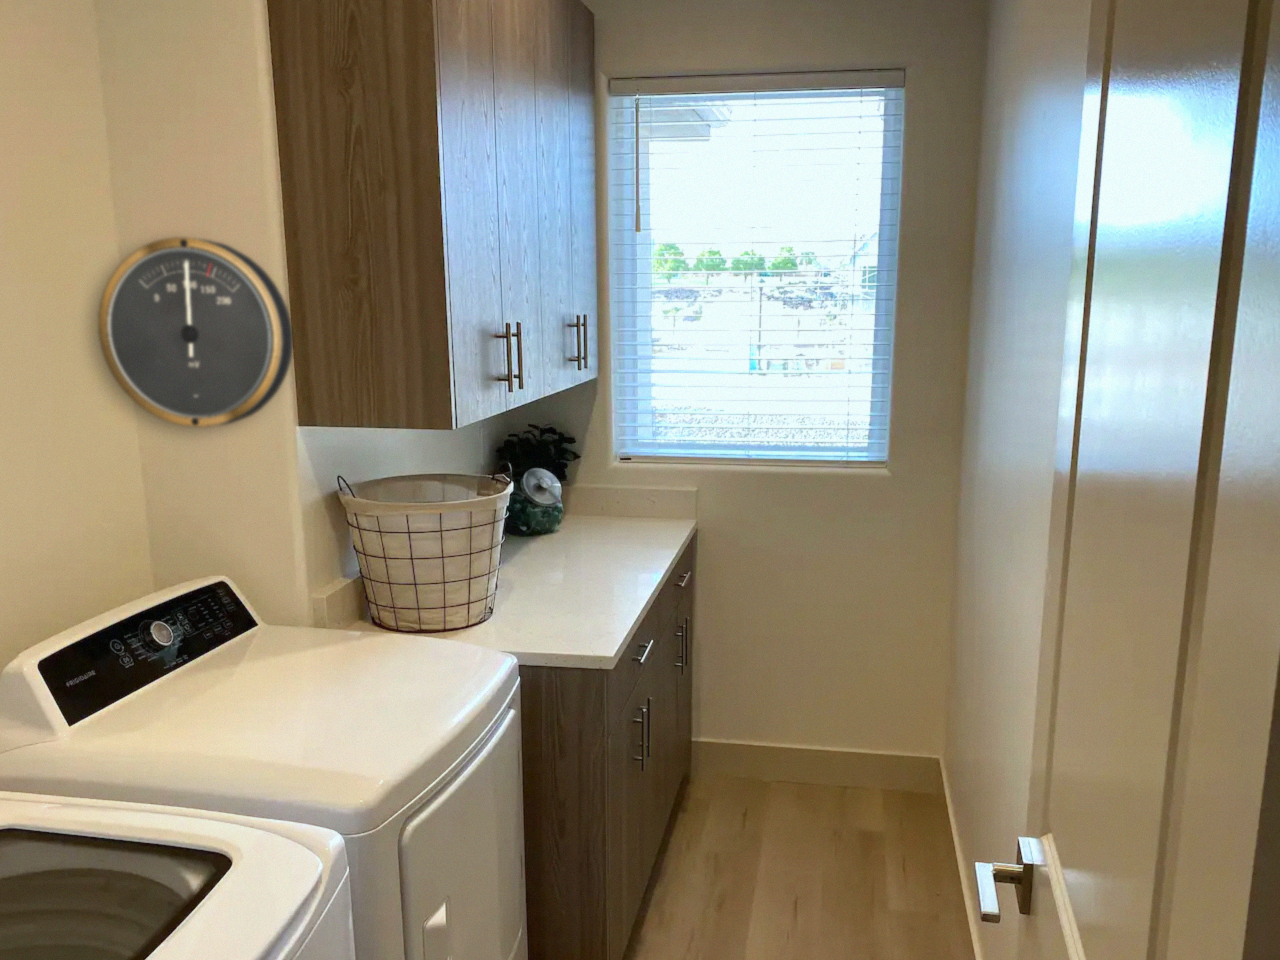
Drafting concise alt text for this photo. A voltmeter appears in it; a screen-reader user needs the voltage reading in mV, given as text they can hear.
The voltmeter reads 100 mV
